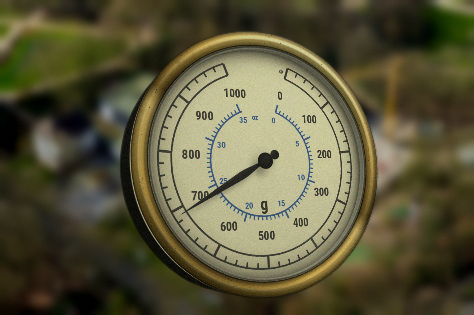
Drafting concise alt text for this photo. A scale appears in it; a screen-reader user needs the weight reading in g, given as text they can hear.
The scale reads 690 g
